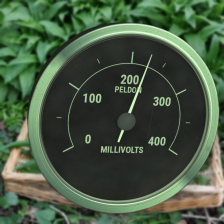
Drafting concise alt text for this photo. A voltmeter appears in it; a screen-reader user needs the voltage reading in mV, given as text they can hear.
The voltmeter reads 225 mV
